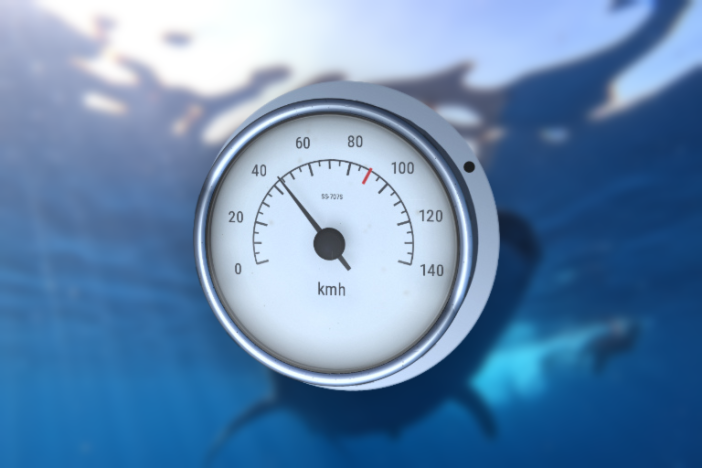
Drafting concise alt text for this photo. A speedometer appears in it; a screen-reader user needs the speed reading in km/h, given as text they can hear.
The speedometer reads 45 km/h
